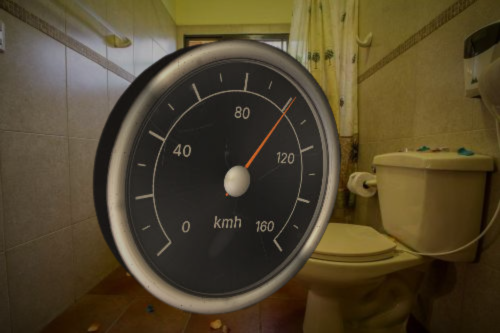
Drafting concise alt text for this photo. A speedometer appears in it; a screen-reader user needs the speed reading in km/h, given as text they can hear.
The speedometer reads 100 km/h
